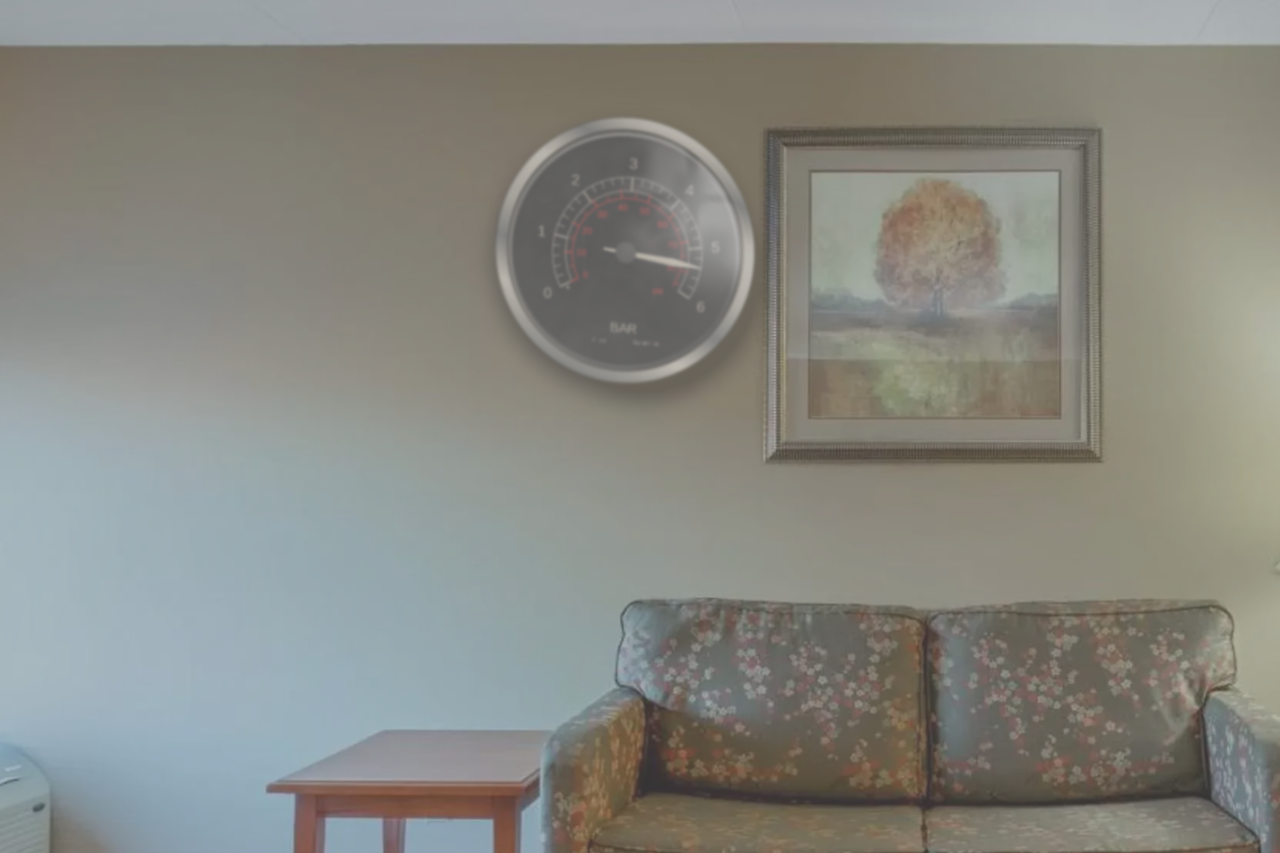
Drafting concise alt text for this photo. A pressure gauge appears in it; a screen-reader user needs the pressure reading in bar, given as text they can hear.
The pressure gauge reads 5.4 bar
